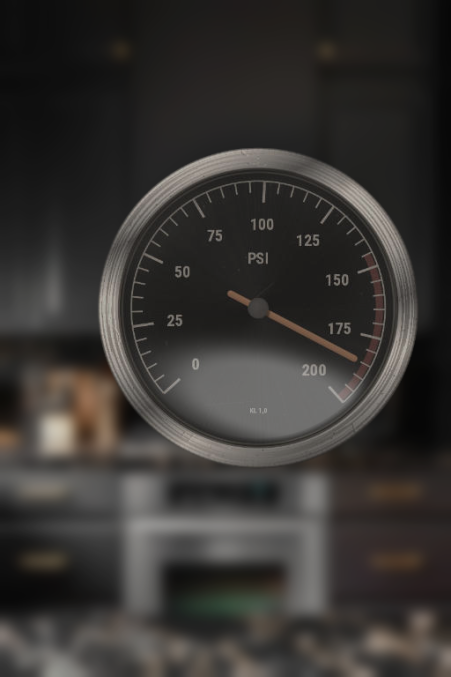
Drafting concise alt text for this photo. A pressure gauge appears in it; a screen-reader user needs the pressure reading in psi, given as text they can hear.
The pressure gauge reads 185 psi
